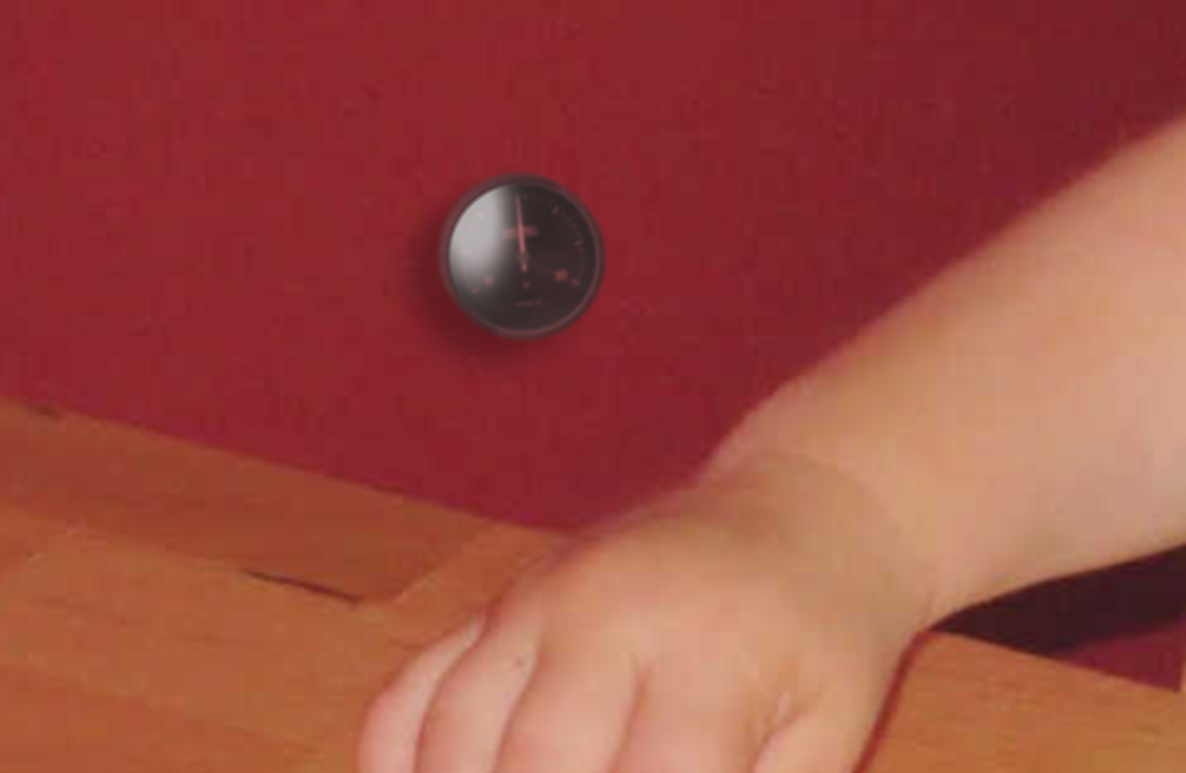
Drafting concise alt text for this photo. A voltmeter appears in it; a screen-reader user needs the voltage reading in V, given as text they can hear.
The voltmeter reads 15 V
